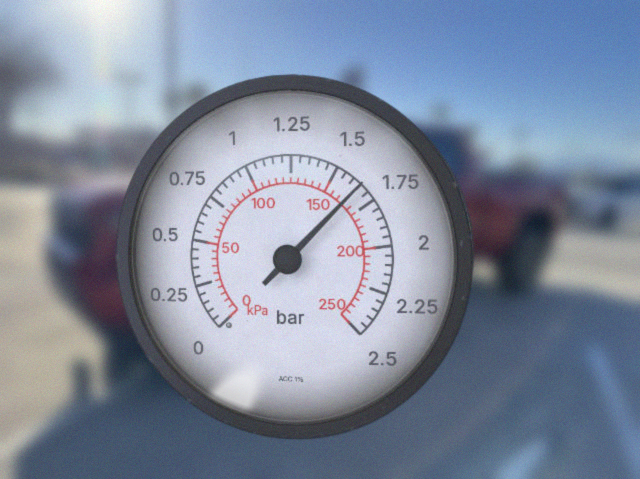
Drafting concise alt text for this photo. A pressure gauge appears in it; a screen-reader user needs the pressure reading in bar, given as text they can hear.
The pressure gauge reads 1.65 bar
